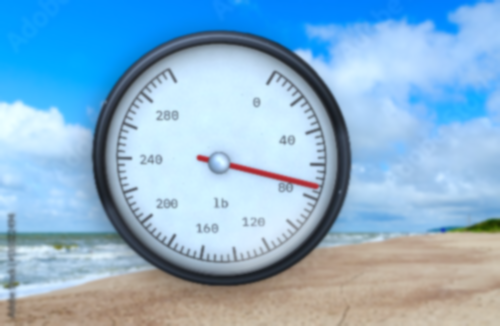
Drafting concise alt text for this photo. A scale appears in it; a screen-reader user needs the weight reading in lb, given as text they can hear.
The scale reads 72 lb
